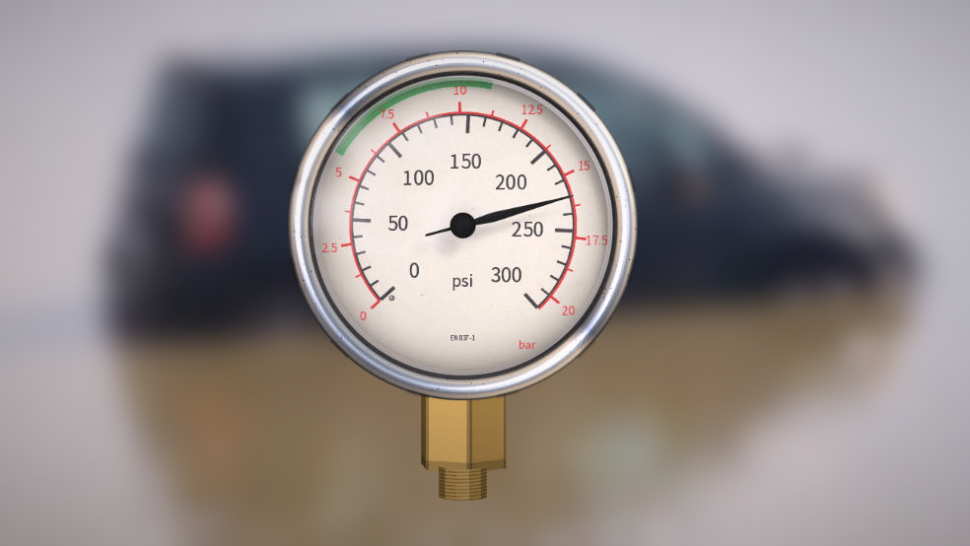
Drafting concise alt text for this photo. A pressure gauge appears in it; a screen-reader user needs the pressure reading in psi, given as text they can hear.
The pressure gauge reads 230 psi
